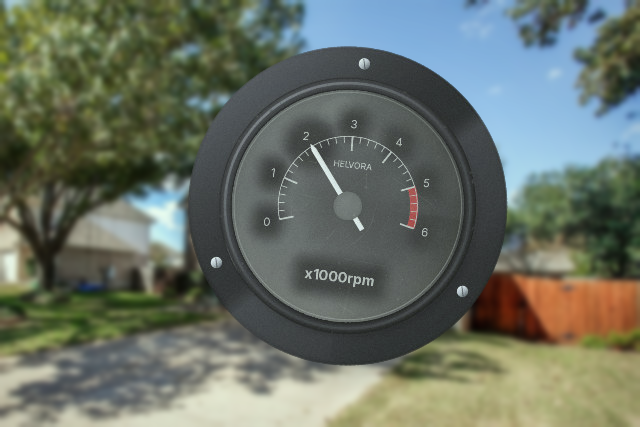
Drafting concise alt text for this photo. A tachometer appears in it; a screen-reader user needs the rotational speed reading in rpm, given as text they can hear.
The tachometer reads 2000 rpm
